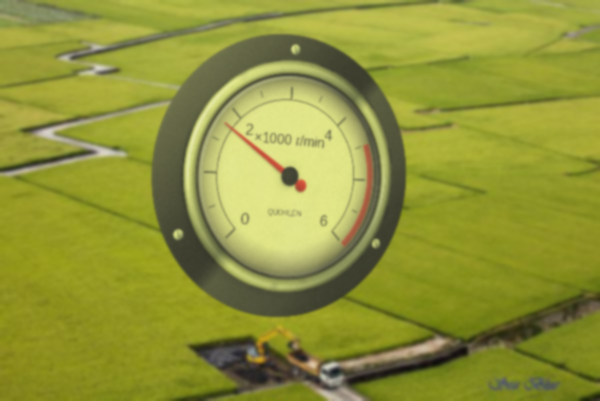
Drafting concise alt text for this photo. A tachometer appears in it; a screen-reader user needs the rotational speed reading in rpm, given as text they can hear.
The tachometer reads 1750 rpm
